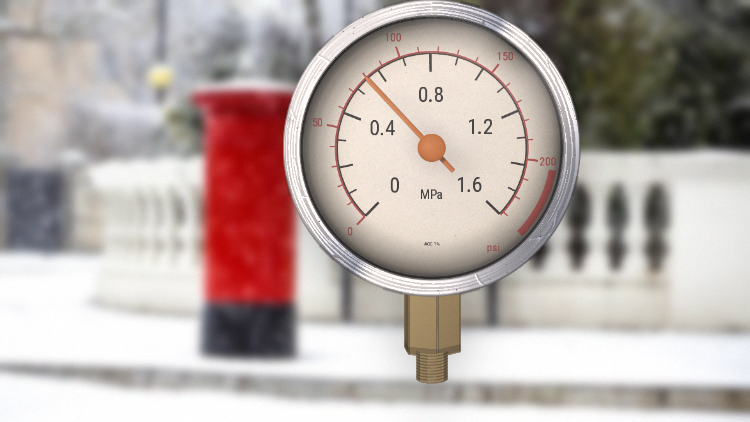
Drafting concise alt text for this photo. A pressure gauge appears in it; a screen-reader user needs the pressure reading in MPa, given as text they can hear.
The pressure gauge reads 0.55 MPa
